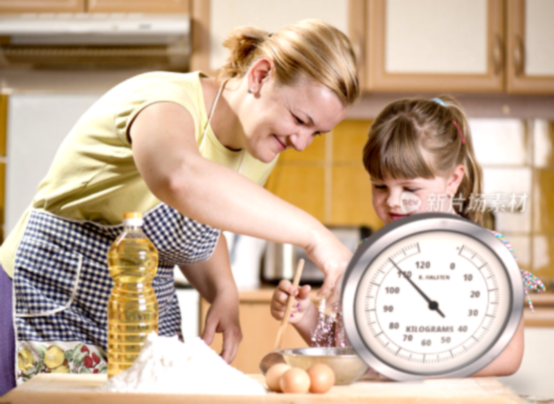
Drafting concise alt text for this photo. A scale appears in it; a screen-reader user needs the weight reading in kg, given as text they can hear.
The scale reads 110 kg
